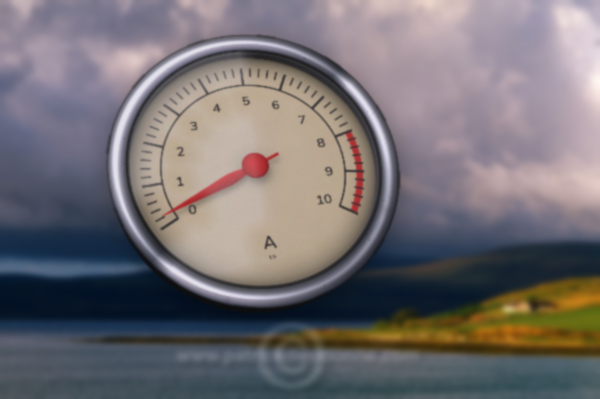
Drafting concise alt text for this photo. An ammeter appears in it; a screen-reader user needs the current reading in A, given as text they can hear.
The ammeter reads 0.2 A
